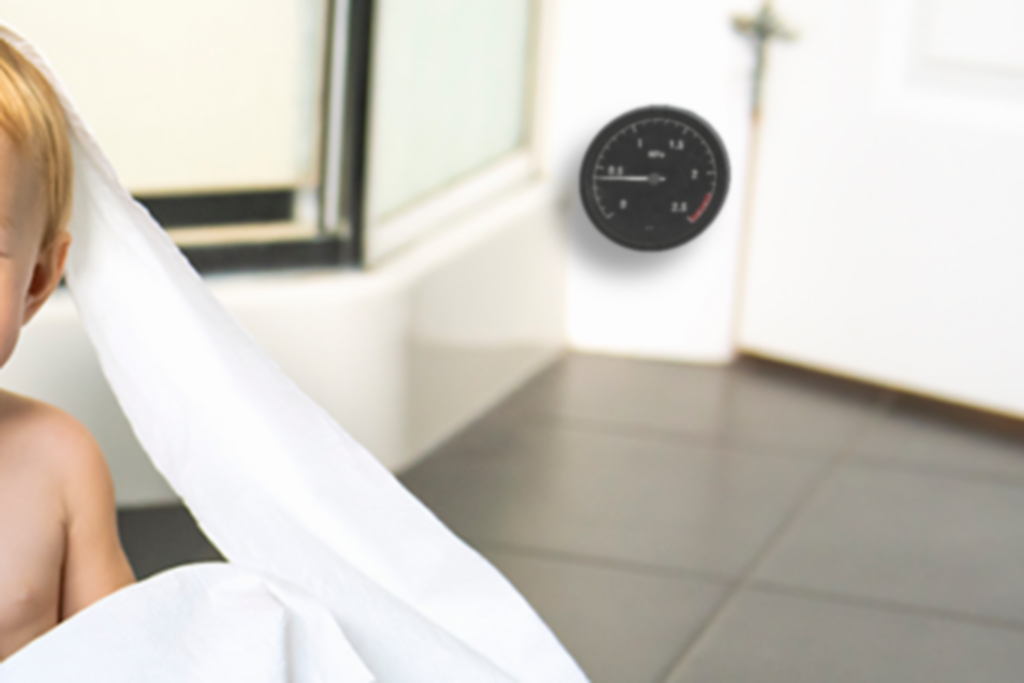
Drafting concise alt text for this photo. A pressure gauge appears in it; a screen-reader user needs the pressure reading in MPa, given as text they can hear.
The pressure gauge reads 0.4 MPa
